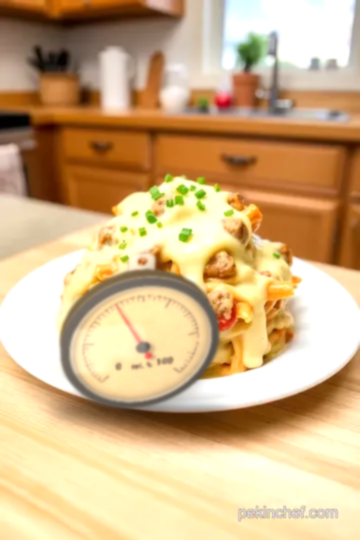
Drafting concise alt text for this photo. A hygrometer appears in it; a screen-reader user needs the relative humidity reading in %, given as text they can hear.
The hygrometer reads 40 %
